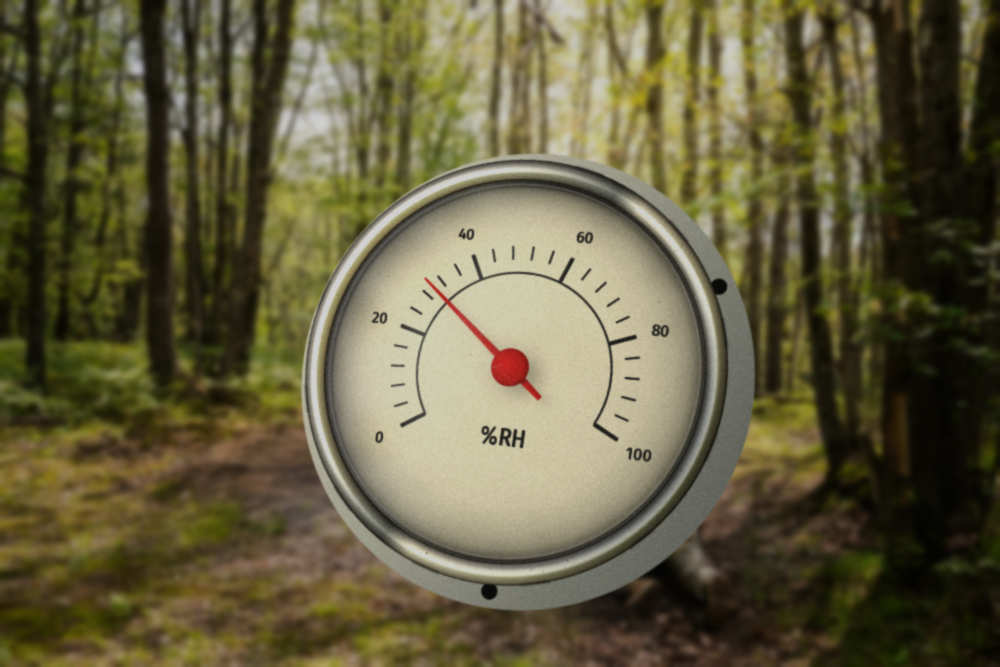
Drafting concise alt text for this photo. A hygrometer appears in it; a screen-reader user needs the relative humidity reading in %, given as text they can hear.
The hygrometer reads 30 %
